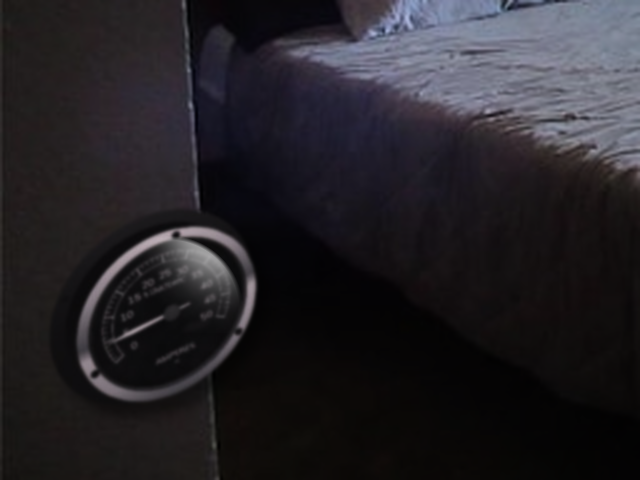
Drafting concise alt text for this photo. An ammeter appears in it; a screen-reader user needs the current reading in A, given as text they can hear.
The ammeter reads 5 A
